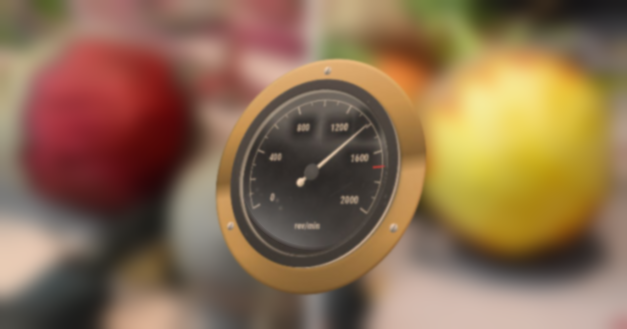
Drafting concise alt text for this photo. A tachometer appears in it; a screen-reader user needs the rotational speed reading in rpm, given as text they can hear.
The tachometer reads 1400 rpm
